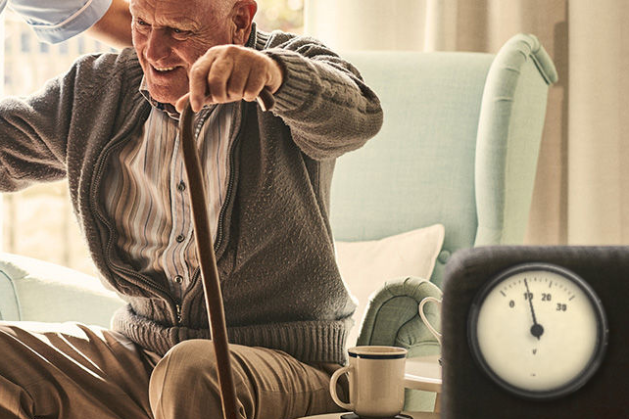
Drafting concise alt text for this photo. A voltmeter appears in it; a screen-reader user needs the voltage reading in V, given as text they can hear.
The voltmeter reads 10 V
